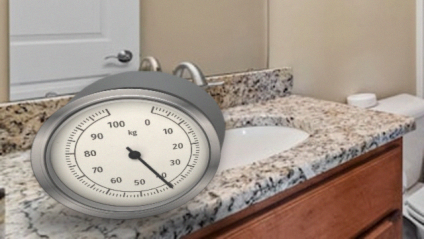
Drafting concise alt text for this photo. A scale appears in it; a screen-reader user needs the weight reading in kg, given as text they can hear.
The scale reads 40 kg
